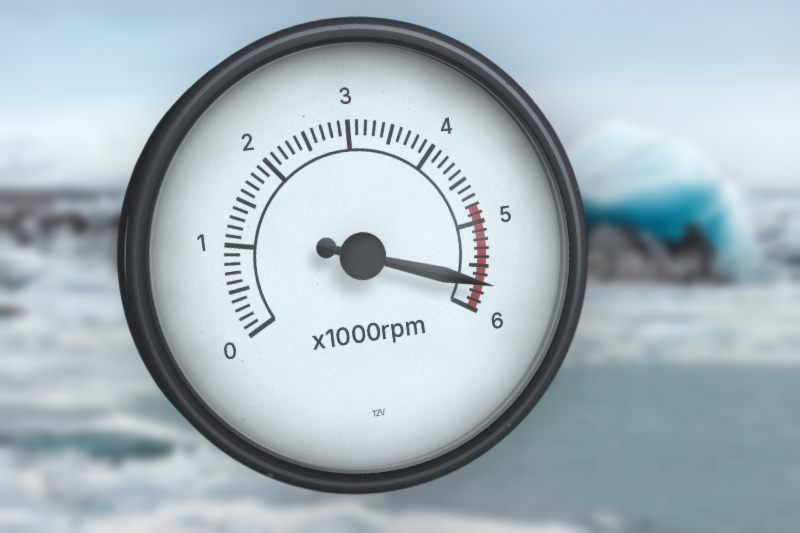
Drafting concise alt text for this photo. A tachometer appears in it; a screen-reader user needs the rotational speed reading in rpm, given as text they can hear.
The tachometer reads 5700 rpm
